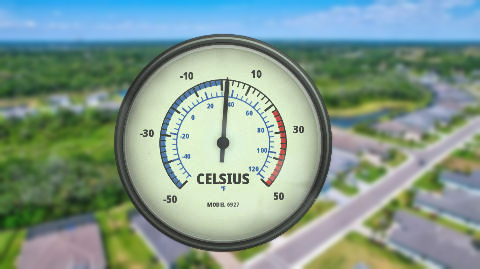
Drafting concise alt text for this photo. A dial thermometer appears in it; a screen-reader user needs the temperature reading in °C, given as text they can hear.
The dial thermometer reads 2 °C
